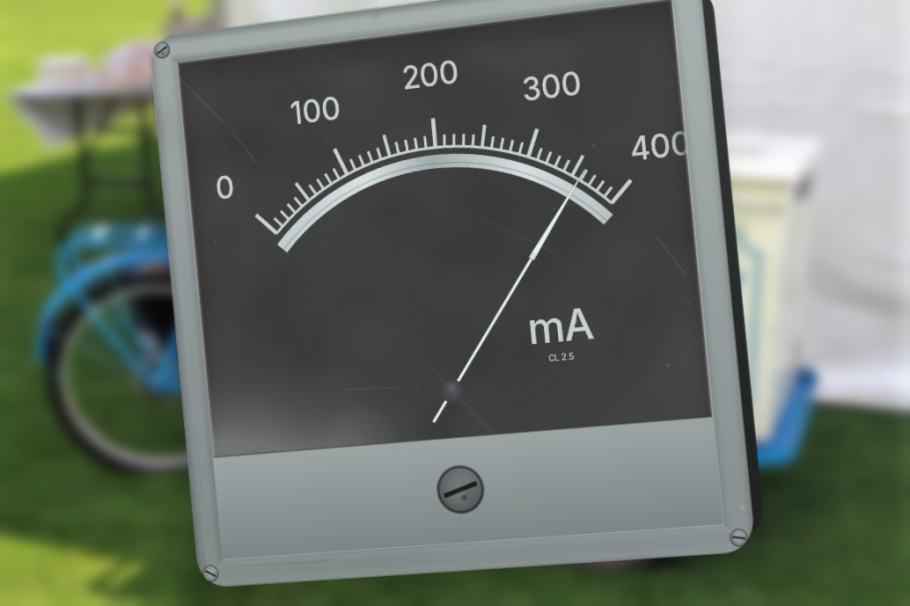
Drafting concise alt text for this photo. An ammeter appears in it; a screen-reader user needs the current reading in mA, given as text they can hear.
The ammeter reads 360 mA
